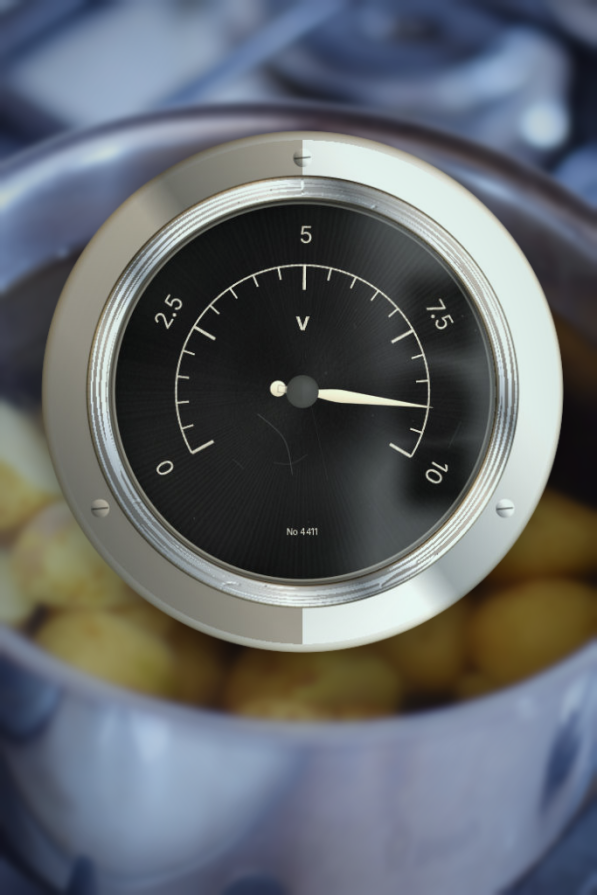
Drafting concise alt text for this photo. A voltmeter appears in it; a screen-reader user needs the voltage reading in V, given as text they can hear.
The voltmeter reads 9 V
